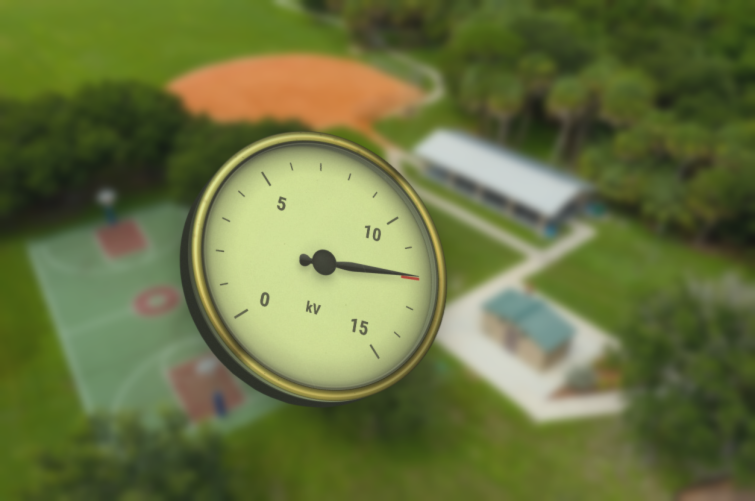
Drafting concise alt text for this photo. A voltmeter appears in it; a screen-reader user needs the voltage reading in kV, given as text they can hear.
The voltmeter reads 12 kV
